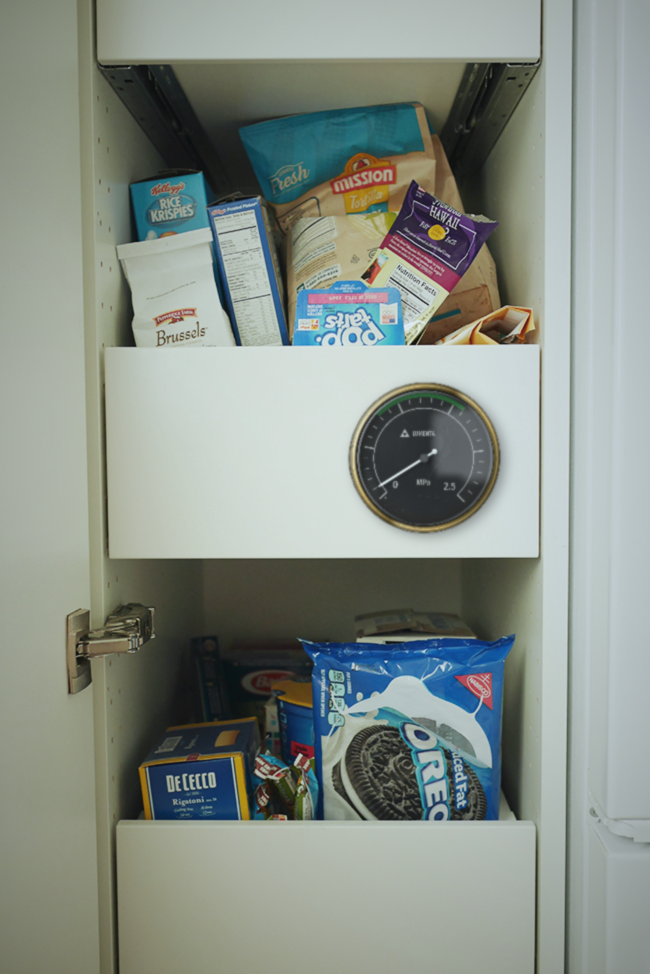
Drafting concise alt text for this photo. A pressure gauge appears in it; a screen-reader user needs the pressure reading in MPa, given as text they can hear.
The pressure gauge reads 0.1 MPa
